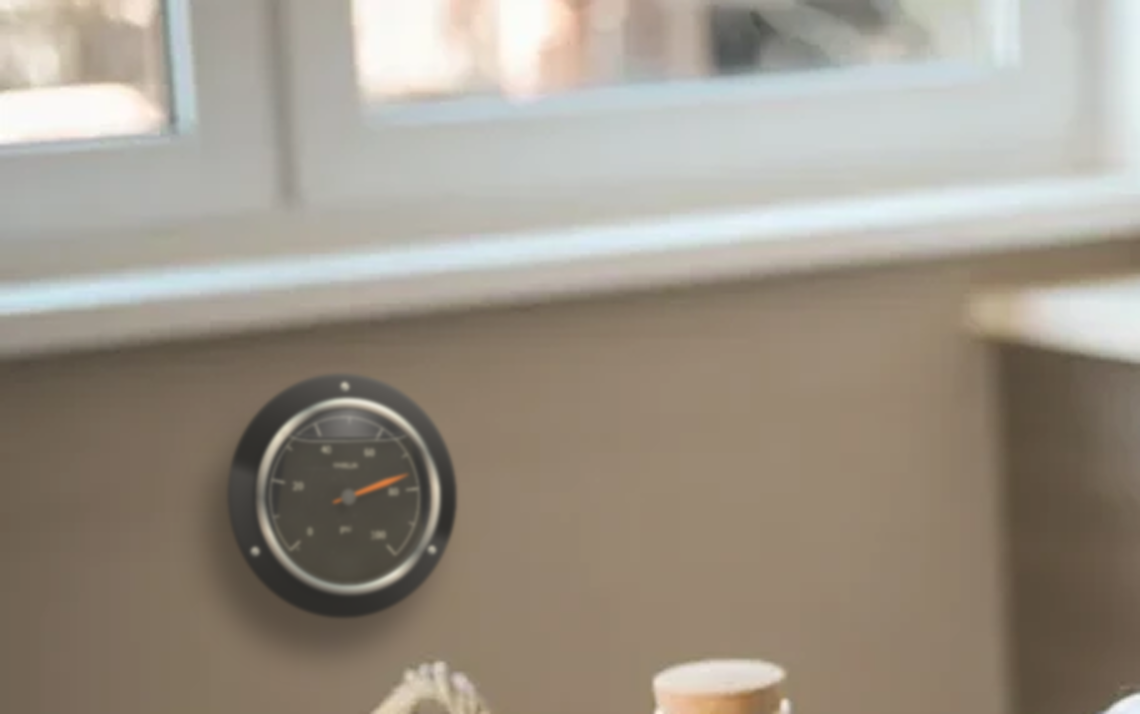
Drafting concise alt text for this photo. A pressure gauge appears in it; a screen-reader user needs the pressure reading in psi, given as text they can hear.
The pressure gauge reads 75 psi
